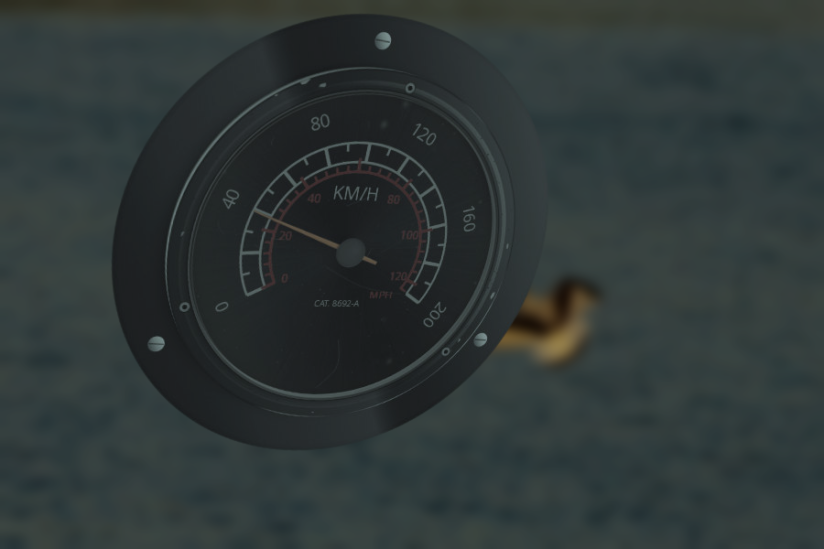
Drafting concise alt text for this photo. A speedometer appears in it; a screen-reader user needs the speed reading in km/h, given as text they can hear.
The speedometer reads 40 km/h
